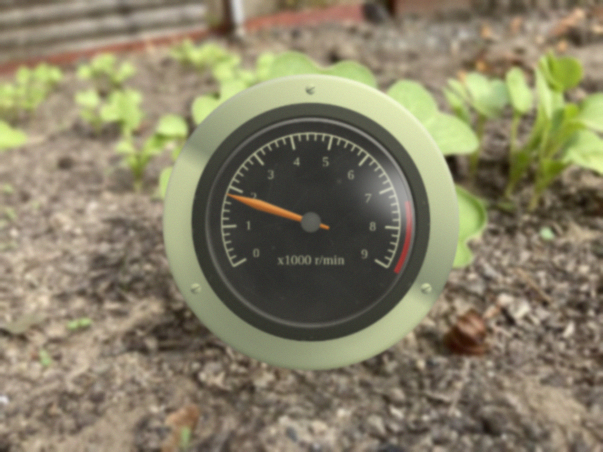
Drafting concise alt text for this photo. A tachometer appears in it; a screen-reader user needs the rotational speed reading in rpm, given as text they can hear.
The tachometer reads 1800 rpm
